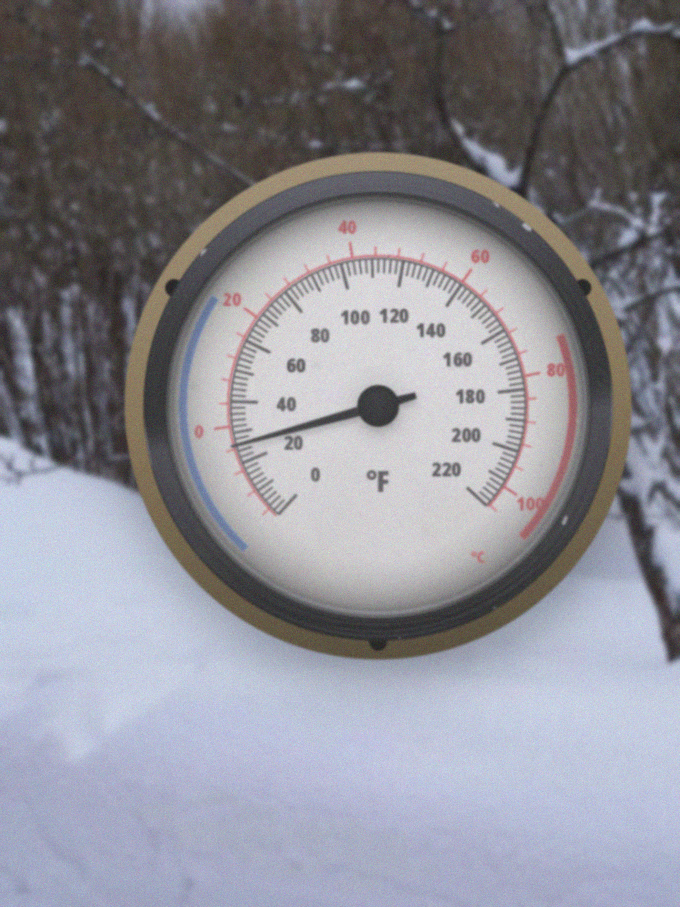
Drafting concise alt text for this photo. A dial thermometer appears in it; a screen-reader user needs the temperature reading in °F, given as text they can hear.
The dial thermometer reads 26 °F
